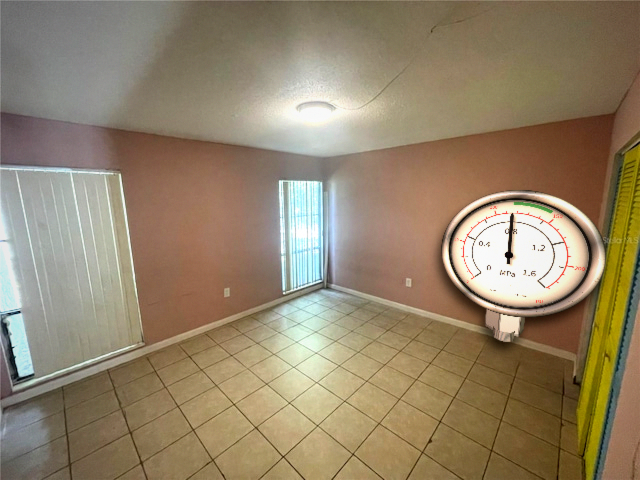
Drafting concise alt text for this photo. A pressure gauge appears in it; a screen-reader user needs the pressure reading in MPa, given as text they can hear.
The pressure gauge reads 0.8 MPa
